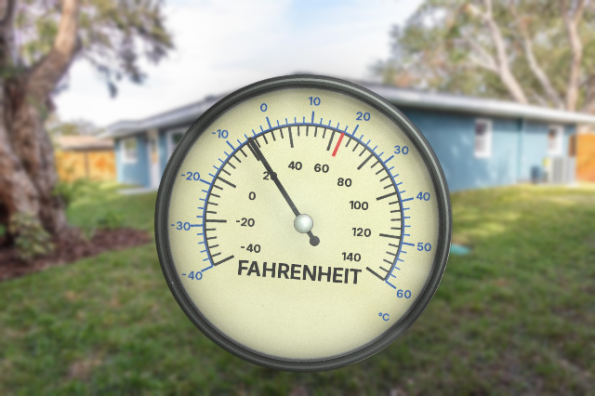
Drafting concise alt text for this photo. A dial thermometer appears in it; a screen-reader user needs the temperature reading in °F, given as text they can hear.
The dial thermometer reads 22 °F
